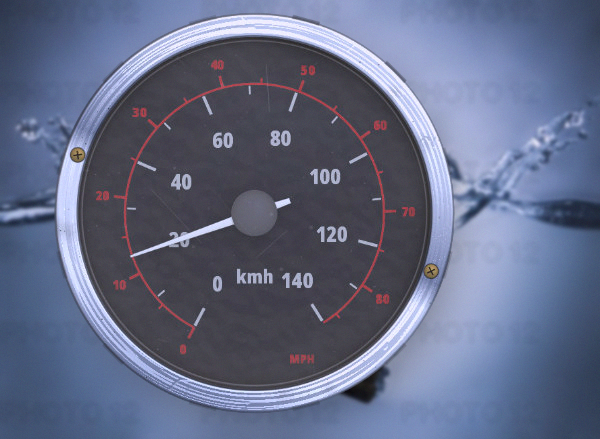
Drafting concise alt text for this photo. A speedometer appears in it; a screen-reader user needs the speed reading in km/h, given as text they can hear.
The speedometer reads 20 km/h
